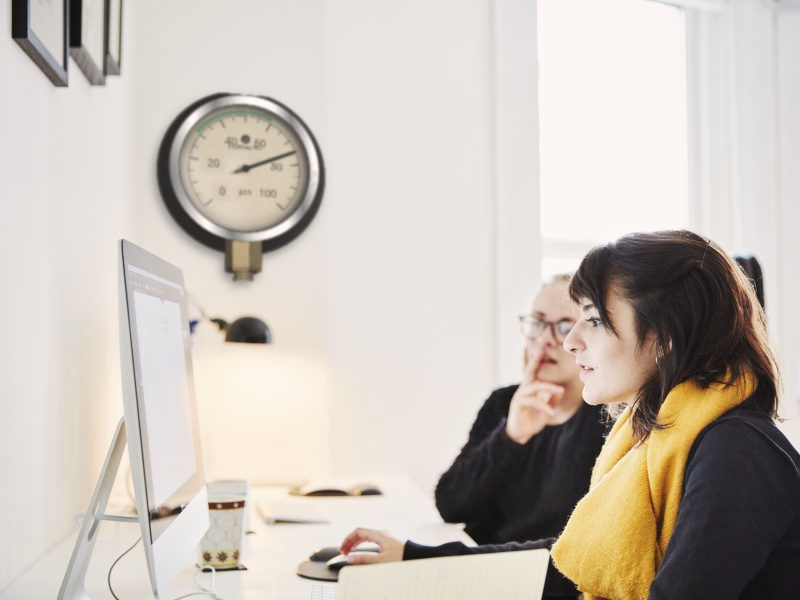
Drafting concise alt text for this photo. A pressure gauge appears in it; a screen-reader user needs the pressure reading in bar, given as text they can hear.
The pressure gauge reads 75 bar
